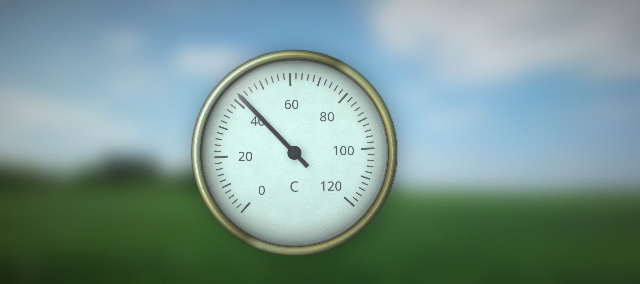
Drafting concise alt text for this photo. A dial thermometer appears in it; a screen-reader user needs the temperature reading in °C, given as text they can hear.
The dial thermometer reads 42 °C
